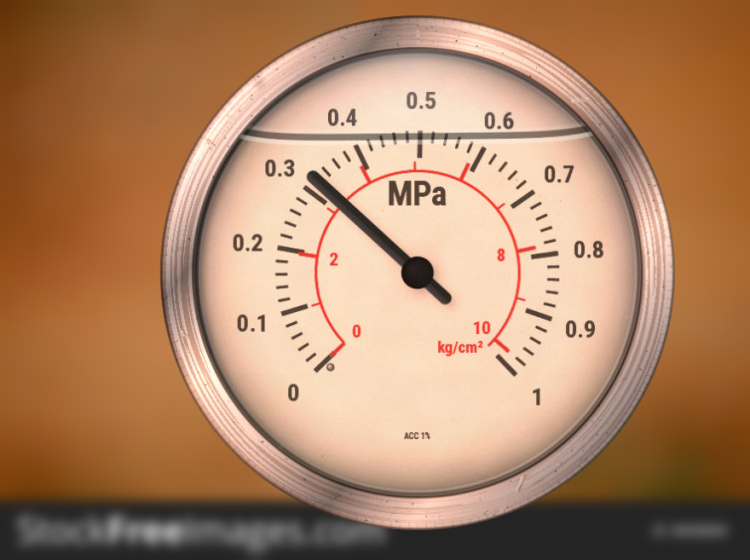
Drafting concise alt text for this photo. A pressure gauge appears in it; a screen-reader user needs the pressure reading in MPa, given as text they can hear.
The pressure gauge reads 0.32 MPa
